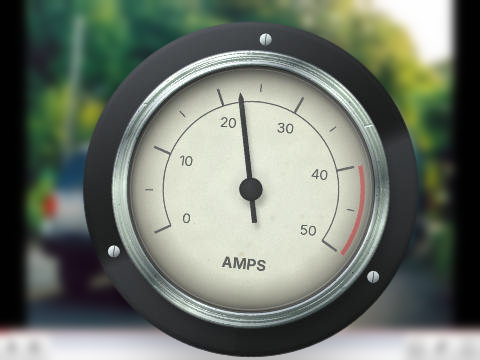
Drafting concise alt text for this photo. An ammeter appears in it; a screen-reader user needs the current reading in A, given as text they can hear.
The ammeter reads 22.5 A
